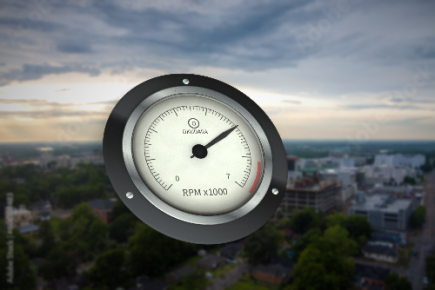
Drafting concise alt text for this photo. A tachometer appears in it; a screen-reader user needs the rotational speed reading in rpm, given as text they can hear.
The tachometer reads 5000 rpm
